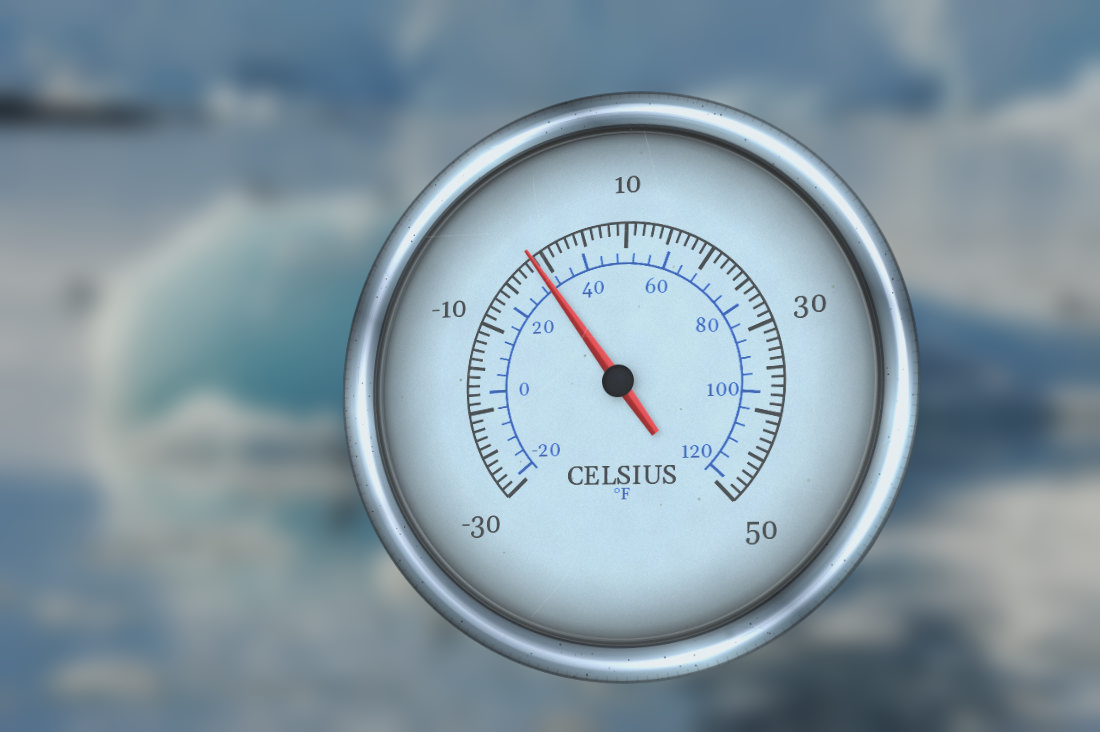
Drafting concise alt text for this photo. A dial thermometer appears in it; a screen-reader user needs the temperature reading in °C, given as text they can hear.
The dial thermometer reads -1 °C
